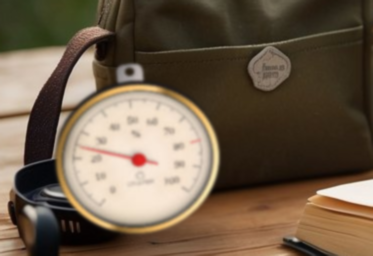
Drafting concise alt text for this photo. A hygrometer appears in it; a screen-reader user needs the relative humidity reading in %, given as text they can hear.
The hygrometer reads 25 %
